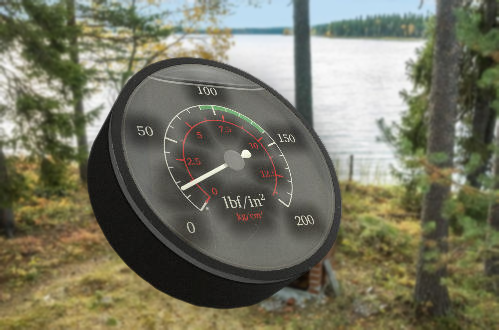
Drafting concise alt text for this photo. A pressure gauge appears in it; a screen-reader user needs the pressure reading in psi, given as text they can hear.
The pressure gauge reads 15 psi
